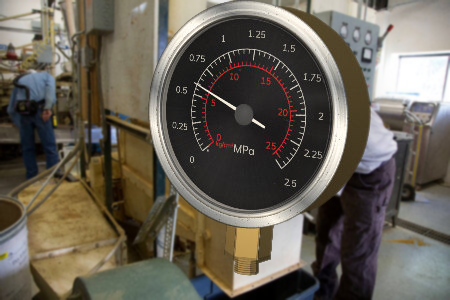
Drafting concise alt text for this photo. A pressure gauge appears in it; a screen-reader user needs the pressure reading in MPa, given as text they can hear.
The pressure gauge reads 0.6 MPa
